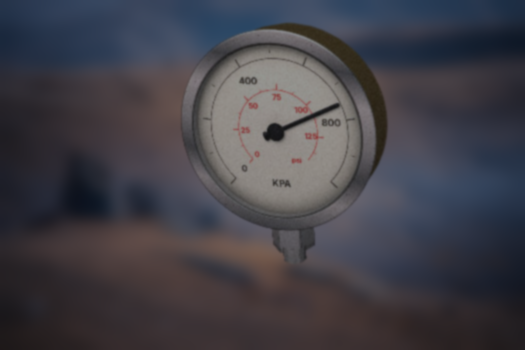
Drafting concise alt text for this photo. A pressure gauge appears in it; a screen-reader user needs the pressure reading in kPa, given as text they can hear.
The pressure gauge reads 750 kPa
